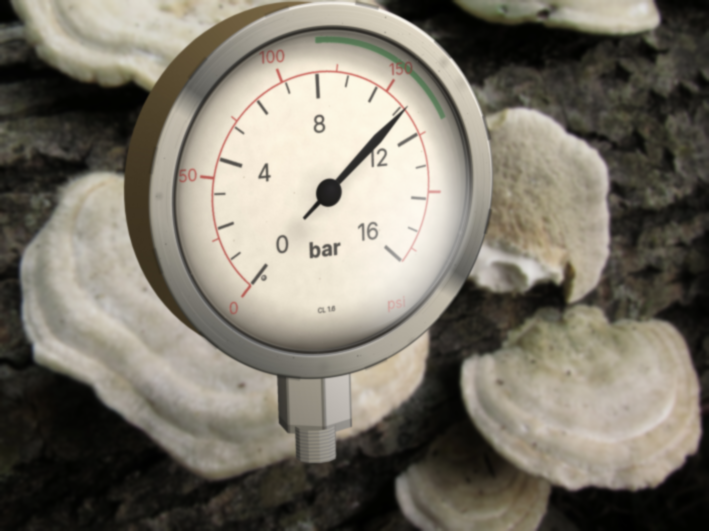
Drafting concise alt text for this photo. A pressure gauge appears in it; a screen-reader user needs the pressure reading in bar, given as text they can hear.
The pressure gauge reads 11 bar
